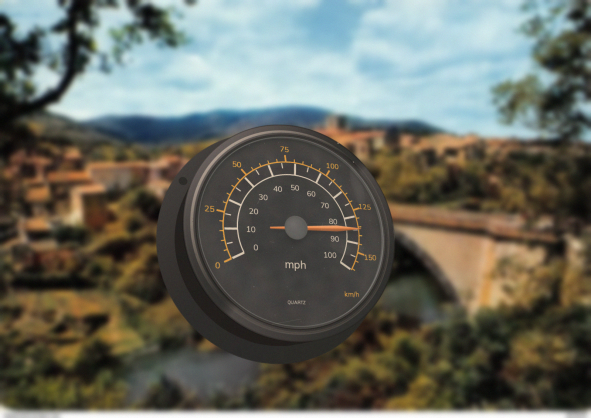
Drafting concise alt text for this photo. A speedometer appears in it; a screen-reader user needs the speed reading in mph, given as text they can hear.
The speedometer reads 85 mph
